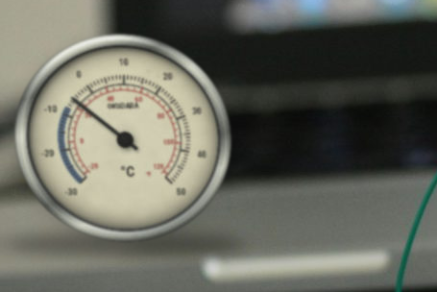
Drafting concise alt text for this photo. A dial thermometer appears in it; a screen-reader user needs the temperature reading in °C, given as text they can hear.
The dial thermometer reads -5 °C
